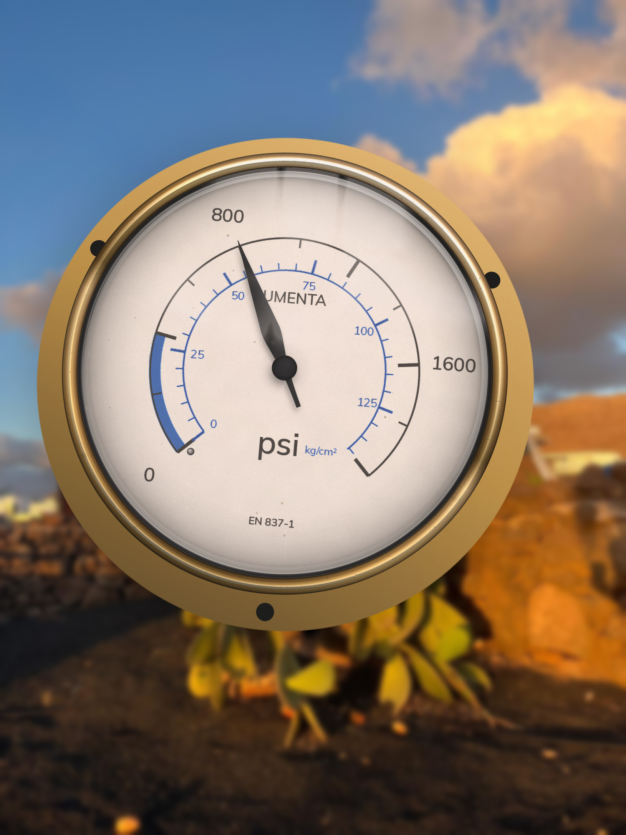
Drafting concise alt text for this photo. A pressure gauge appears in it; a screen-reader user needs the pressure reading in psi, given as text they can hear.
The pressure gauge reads 800 psi
